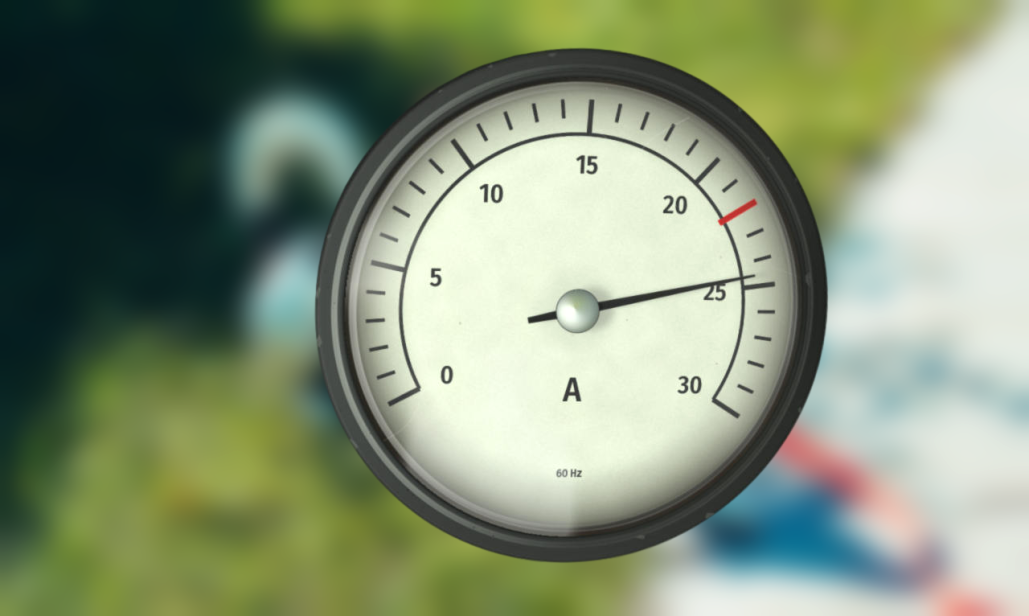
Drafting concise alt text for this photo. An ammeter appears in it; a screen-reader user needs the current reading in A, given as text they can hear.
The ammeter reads 24.5 A
